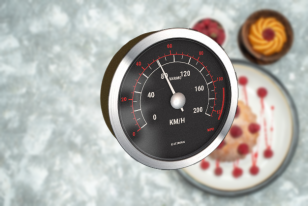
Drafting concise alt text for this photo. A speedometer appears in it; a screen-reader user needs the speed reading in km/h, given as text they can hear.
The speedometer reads 80 km/h
